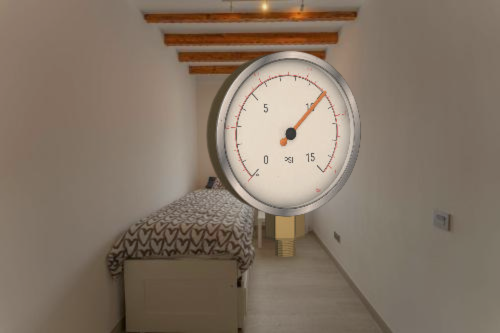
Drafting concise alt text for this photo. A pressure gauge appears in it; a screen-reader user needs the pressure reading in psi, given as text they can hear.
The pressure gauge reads 10 psi
